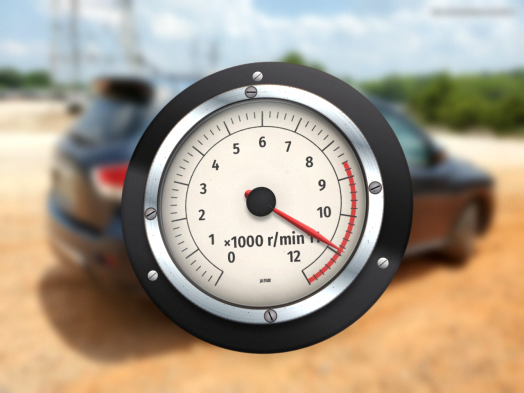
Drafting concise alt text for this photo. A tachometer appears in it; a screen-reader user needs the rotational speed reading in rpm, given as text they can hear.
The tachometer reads 10900 rpm
